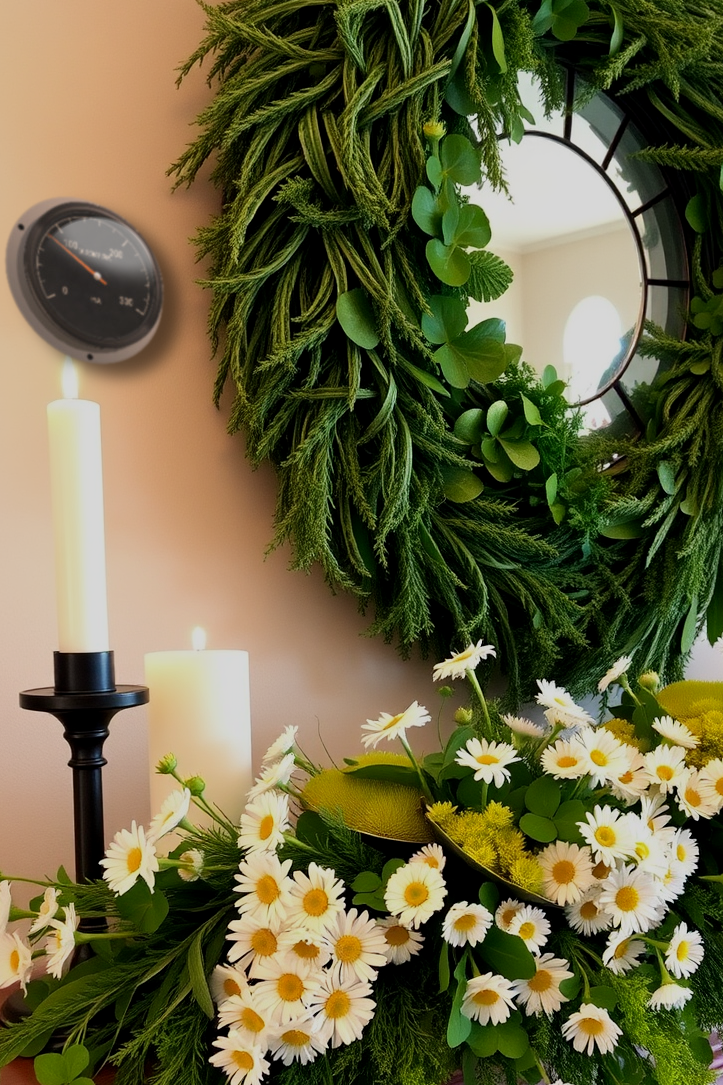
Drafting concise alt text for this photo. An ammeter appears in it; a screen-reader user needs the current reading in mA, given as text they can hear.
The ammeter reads 80 mA
